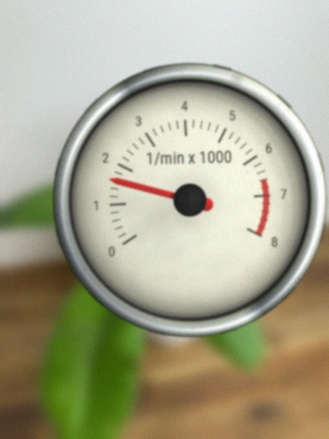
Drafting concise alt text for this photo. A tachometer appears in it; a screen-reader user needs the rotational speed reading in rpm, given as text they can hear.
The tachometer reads 1600 rpm
